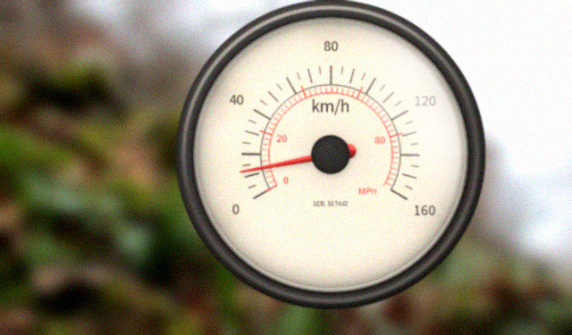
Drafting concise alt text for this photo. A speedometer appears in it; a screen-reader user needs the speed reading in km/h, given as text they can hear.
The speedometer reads 12.5 km/h
